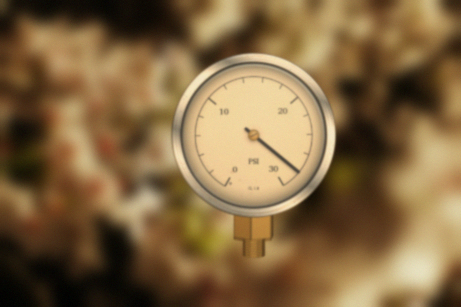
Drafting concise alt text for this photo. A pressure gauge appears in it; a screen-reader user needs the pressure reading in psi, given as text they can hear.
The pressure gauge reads 28 psi
